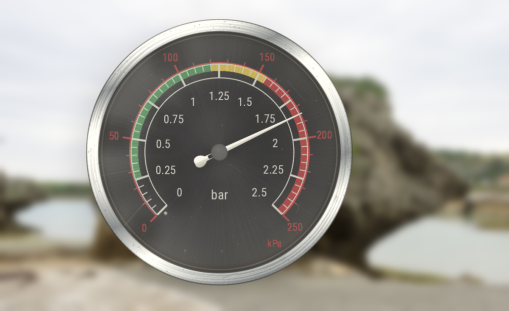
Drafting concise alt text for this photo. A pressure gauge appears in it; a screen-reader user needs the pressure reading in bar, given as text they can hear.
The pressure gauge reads 1.85 bar
